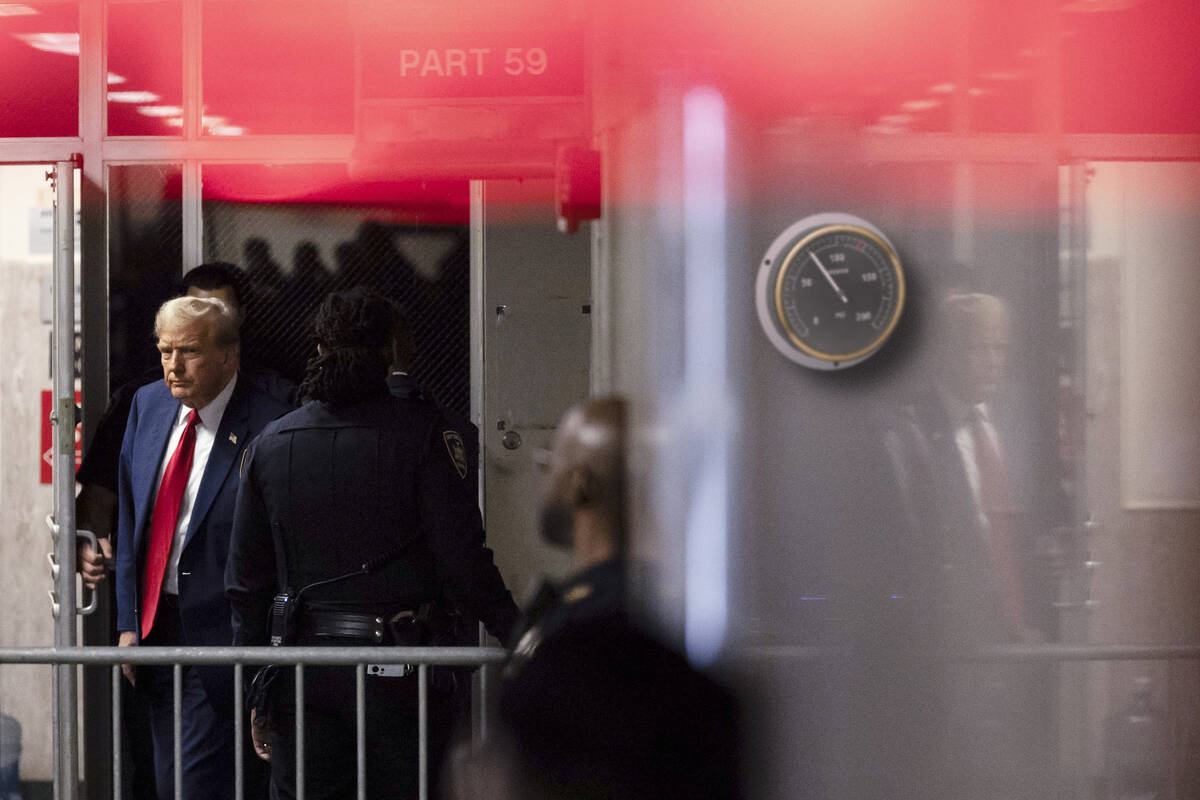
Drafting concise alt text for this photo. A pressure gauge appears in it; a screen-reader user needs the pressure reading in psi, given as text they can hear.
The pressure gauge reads 75 psi
